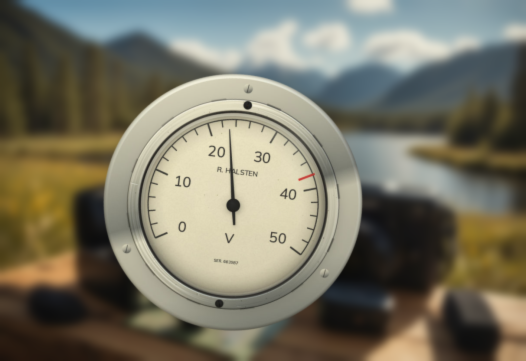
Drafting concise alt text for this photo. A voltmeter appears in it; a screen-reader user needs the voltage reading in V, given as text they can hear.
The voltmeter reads 23 V
